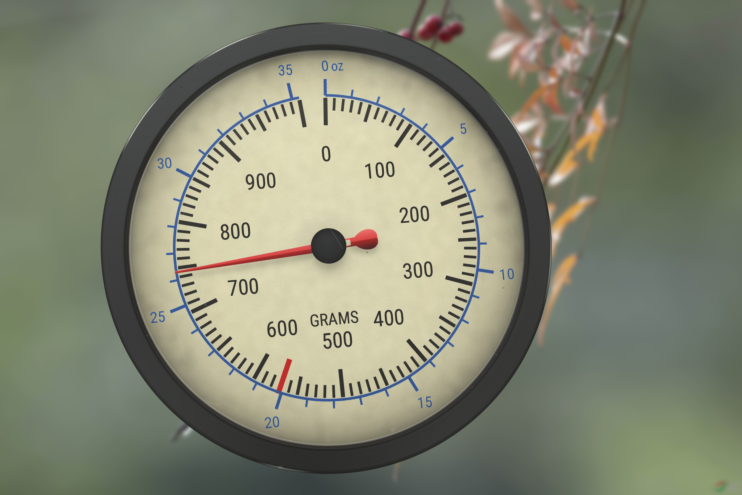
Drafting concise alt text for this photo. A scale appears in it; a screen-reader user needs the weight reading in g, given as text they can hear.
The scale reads 745 g
